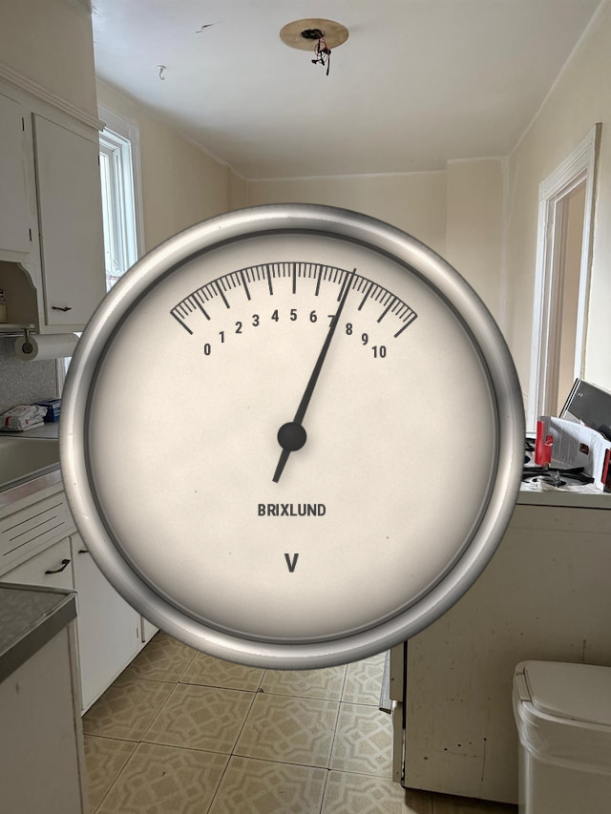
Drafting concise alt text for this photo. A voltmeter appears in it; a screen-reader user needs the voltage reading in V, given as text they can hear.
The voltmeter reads 7.2 V
